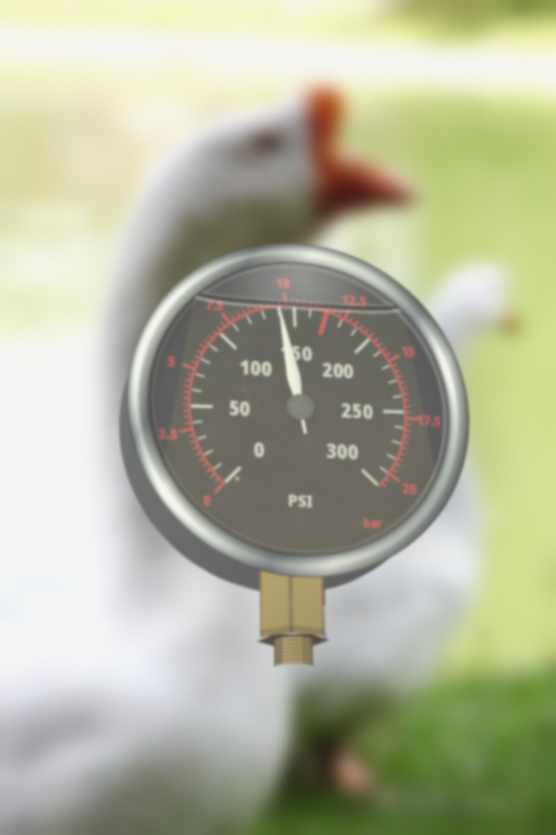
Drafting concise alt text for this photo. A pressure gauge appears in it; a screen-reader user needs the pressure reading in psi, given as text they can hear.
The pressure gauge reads 140 psi
